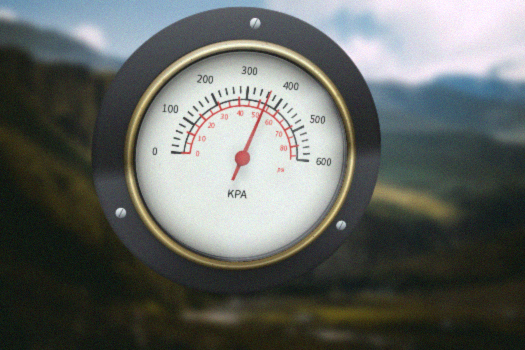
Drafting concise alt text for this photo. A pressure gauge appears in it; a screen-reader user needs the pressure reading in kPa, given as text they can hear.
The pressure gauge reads 360 kPa
